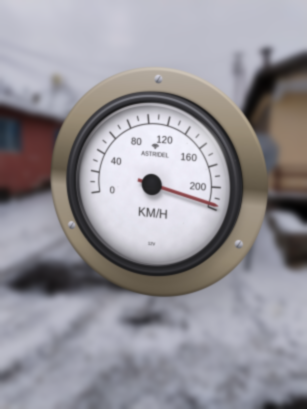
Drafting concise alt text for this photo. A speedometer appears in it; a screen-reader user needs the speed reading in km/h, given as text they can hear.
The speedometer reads 215 km/h
